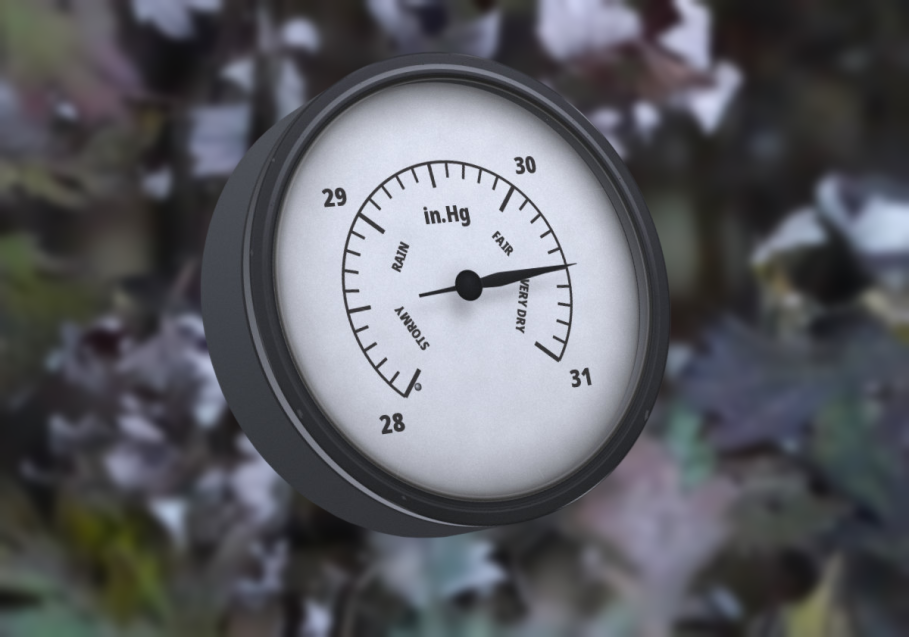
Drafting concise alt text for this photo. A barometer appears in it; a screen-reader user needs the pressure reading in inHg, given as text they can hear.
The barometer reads 30.5 inHg
